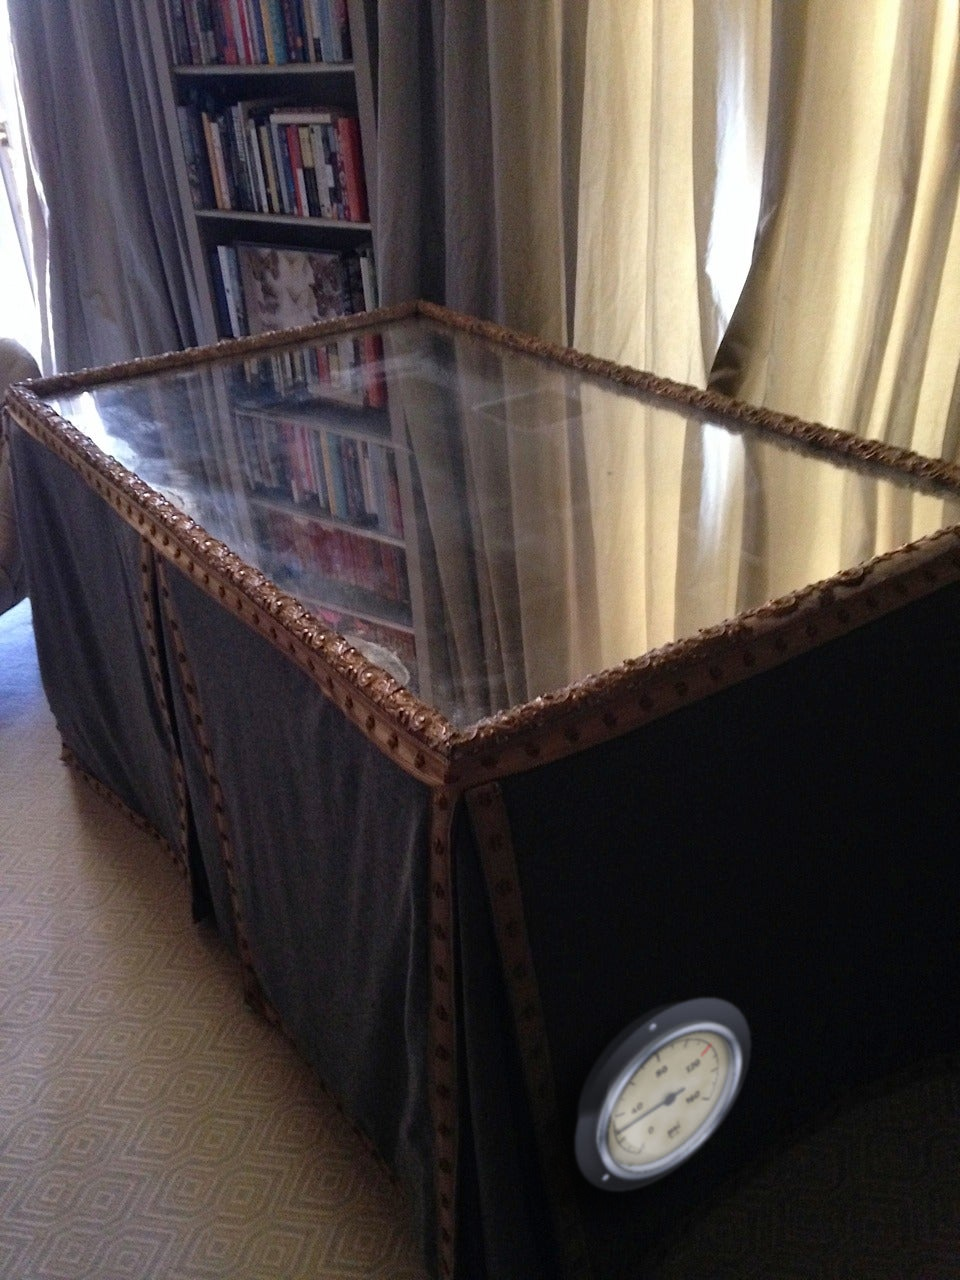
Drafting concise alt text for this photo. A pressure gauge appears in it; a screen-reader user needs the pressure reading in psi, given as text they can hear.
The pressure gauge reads 30 psi
